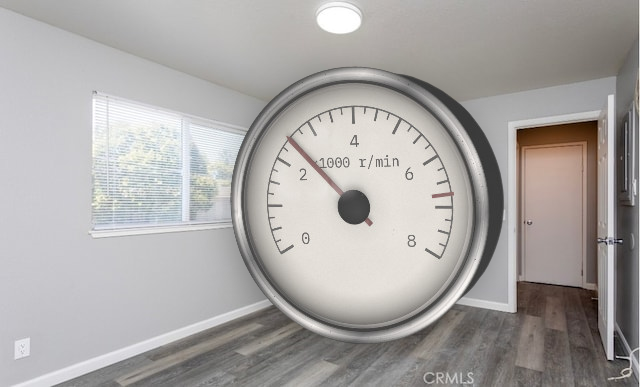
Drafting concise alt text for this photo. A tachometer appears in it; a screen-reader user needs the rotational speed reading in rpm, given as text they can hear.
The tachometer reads 2500 rpm
